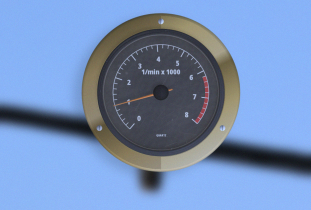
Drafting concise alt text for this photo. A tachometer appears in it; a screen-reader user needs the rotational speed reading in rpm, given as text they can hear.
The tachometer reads 1000 rpm
